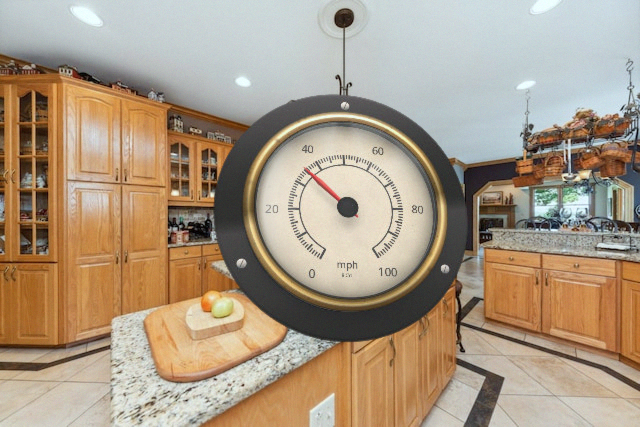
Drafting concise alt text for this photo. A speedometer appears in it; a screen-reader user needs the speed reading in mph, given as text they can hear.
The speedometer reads 35 mph
